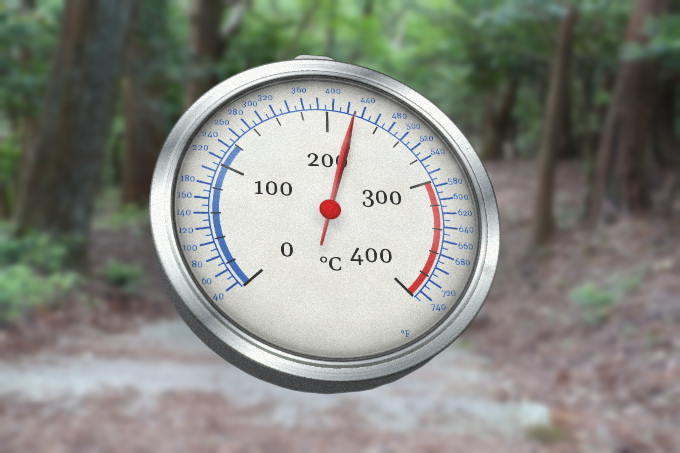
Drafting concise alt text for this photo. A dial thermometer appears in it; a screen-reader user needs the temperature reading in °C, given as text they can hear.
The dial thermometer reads 220 °C
